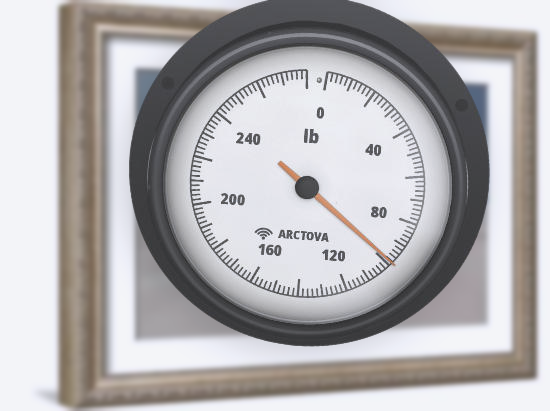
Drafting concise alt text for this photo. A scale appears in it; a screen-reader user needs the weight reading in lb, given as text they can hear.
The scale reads 98 lb
